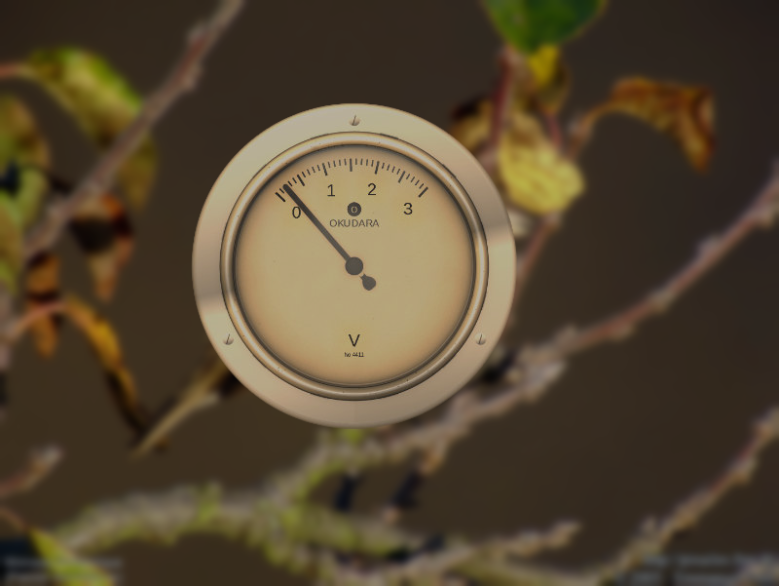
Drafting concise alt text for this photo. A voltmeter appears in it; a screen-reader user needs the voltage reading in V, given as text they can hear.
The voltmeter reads 0.2 V
